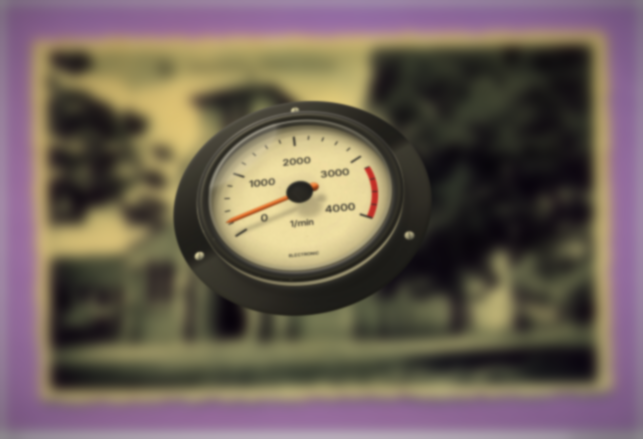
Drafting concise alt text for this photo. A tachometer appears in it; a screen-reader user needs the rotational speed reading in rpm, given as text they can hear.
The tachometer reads 200 rpm
